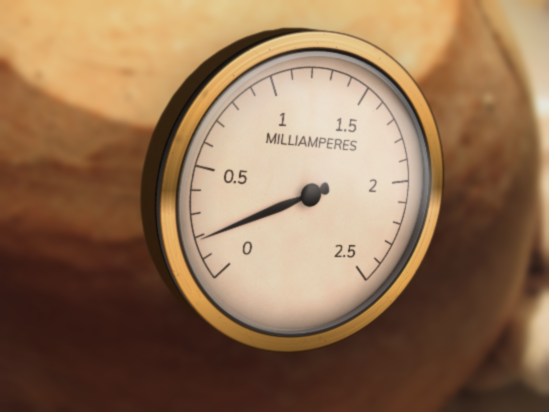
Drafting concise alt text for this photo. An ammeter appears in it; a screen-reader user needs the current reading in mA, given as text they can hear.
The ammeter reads 0.2 mA
